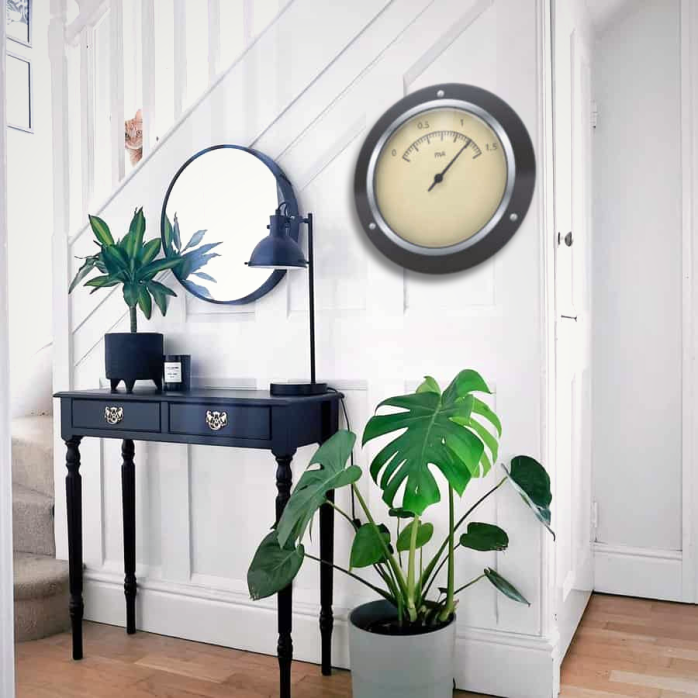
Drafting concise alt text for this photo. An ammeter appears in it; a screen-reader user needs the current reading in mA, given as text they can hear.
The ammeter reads 1.25 mA
